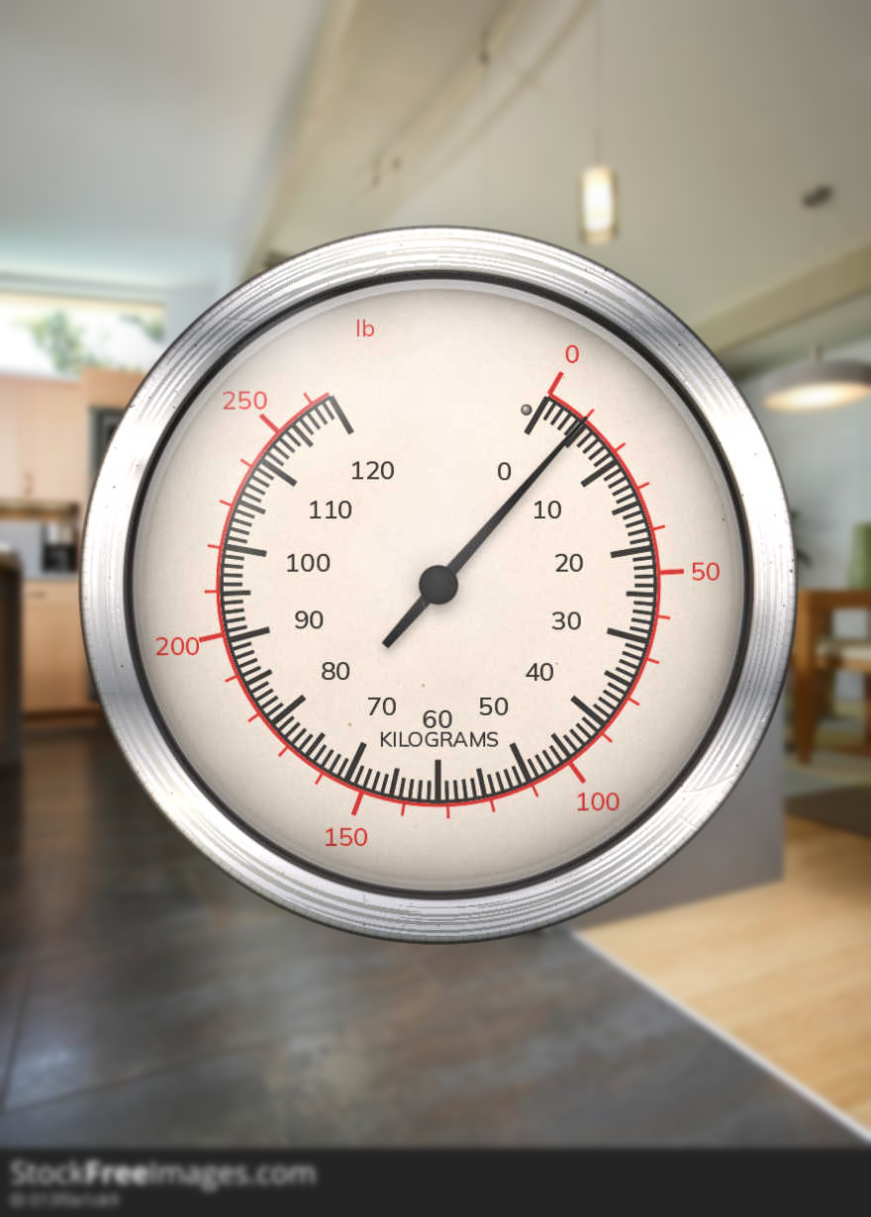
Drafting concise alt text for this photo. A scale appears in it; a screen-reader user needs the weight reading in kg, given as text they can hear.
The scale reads 4.5 kg
